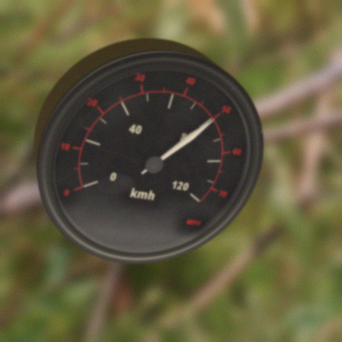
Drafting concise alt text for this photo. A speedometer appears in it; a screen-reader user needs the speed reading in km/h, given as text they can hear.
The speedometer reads 80 km/h
